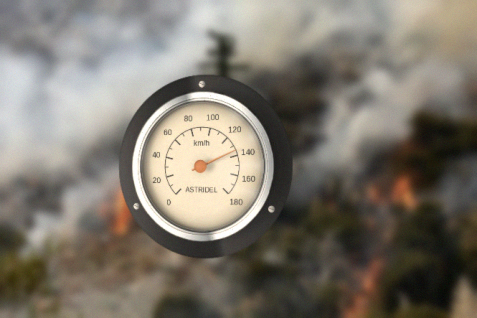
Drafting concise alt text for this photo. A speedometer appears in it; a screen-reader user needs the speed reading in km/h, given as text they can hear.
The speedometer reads 135 km/h
